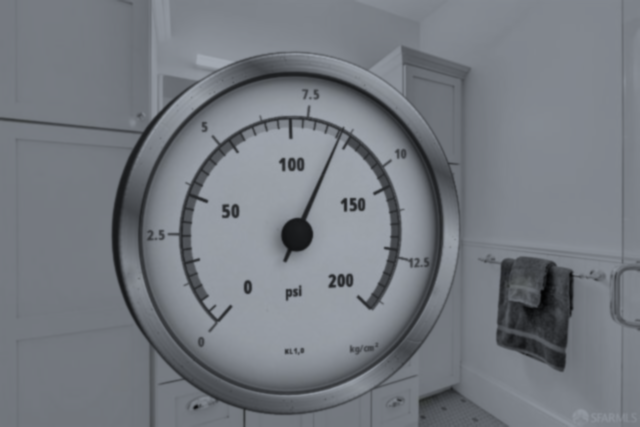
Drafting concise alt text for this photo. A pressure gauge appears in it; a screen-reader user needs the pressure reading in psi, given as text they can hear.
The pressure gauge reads 120 psi
